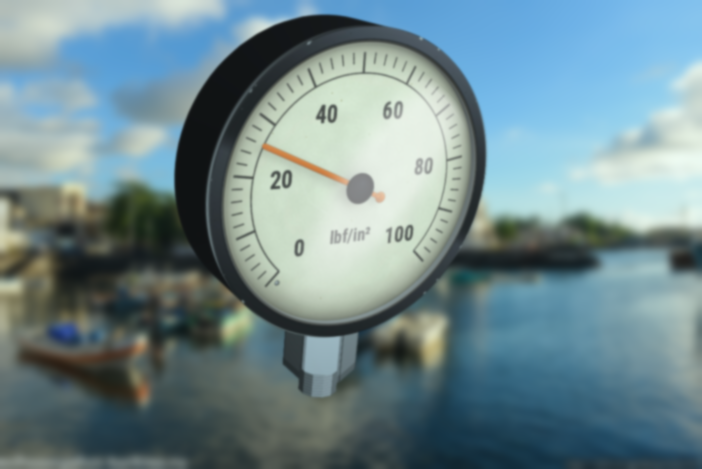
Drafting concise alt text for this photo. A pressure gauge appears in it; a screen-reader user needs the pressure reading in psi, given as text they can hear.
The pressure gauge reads 26 psi
